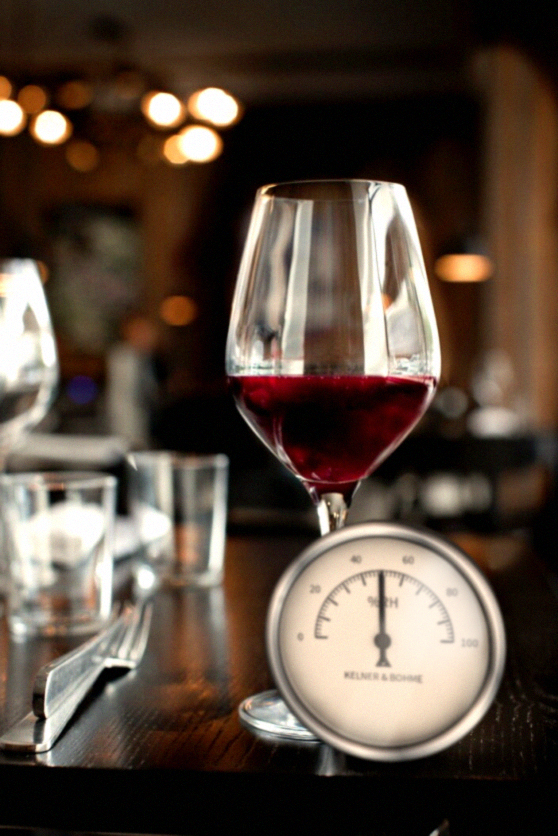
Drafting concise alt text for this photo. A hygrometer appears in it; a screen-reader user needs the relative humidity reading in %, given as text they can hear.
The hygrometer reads 50 %
